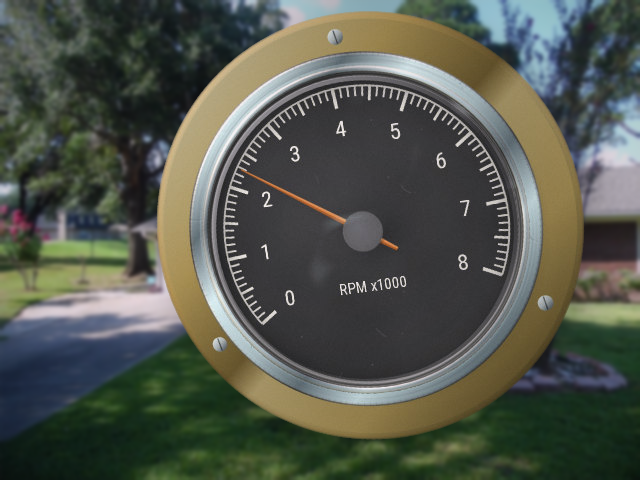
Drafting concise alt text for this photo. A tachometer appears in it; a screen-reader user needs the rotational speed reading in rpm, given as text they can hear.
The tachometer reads 2300 rpm
